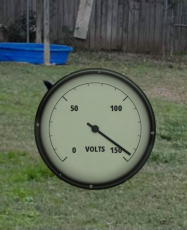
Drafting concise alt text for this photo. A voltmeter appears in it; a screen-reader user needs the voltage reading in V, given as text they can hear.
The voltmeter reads 145 V
